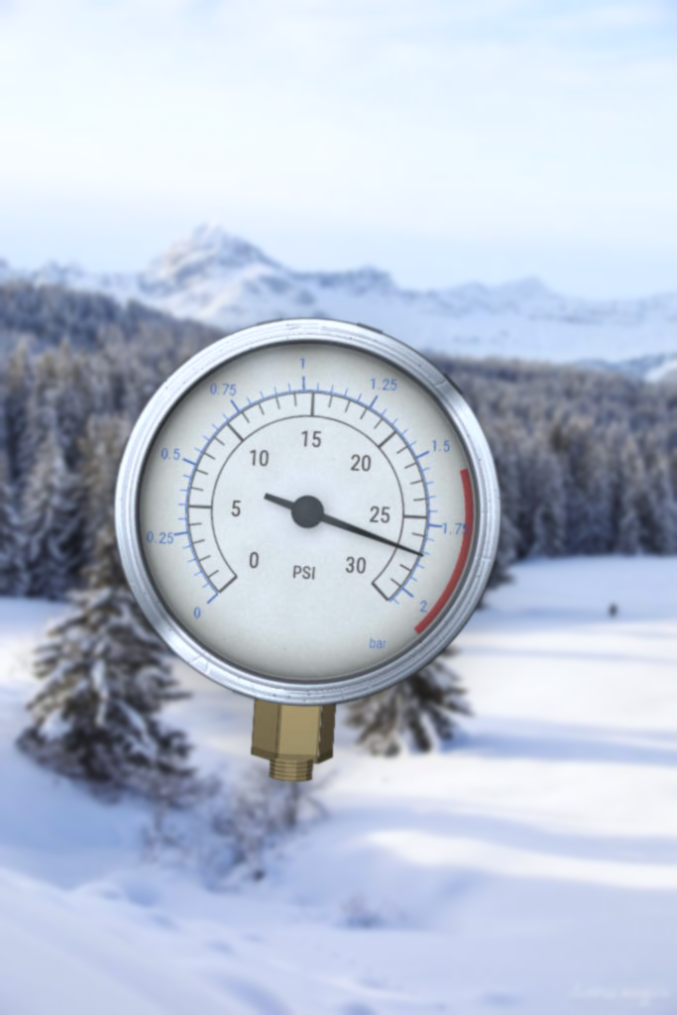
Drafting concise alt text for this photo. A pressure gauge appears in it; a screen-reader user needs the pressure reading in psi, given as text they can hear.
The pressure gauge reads 27 psi
